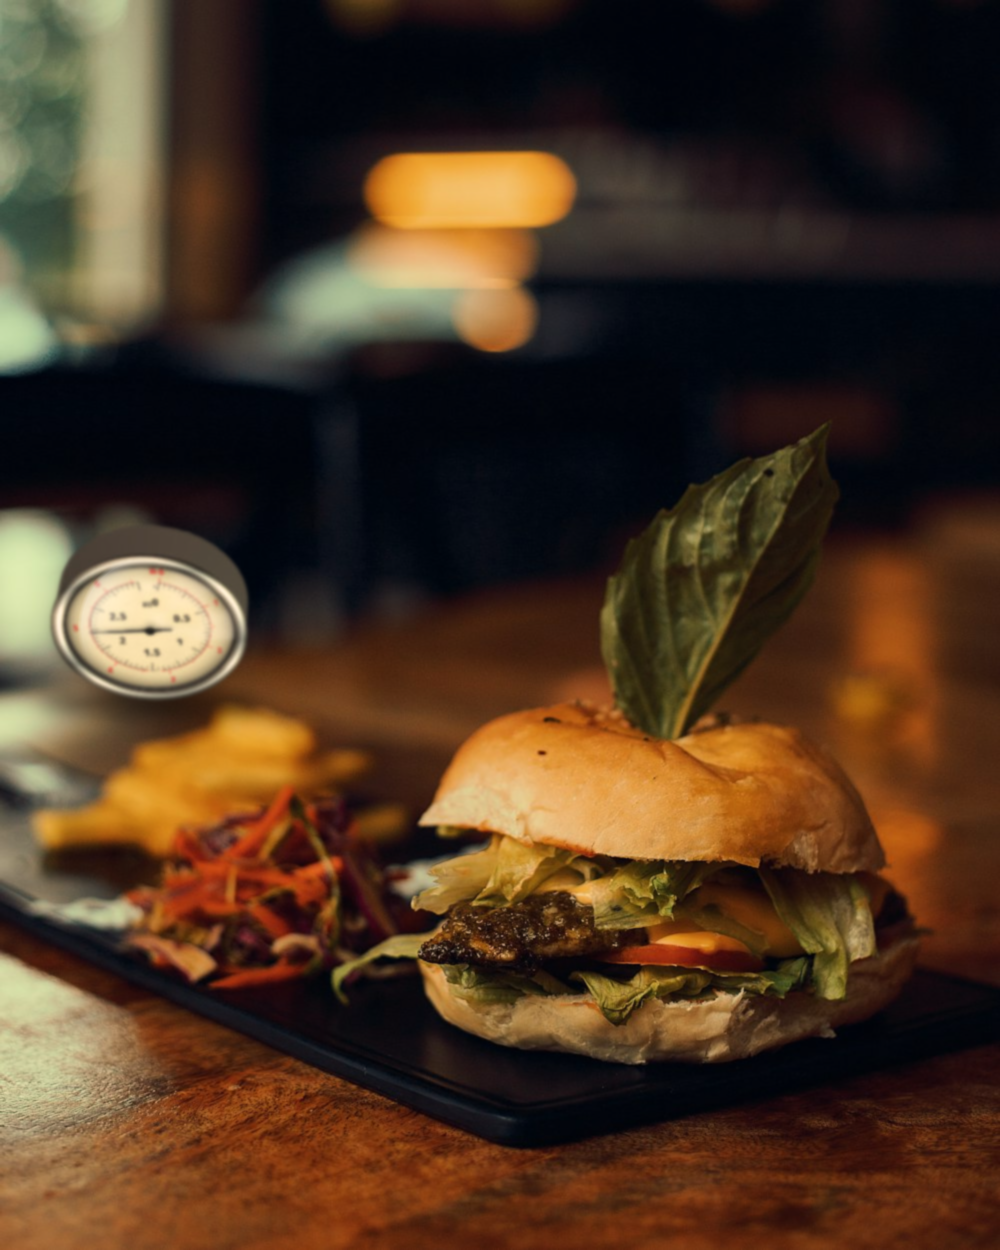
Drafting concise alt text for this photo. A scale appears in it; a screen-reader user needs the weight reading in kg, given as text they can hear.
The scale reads 2.25 kg
